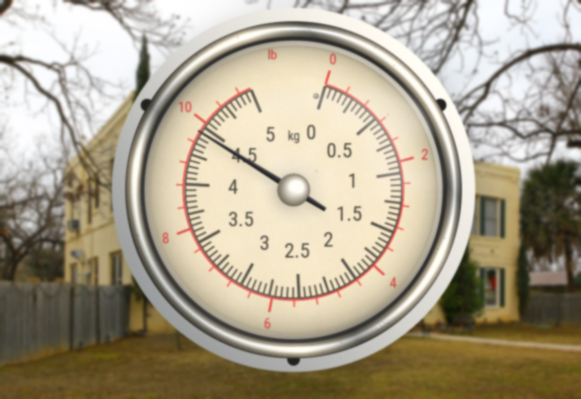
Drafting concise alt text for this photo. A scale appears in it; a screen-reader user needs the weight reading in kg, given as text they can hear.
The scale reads 4.45 kg
